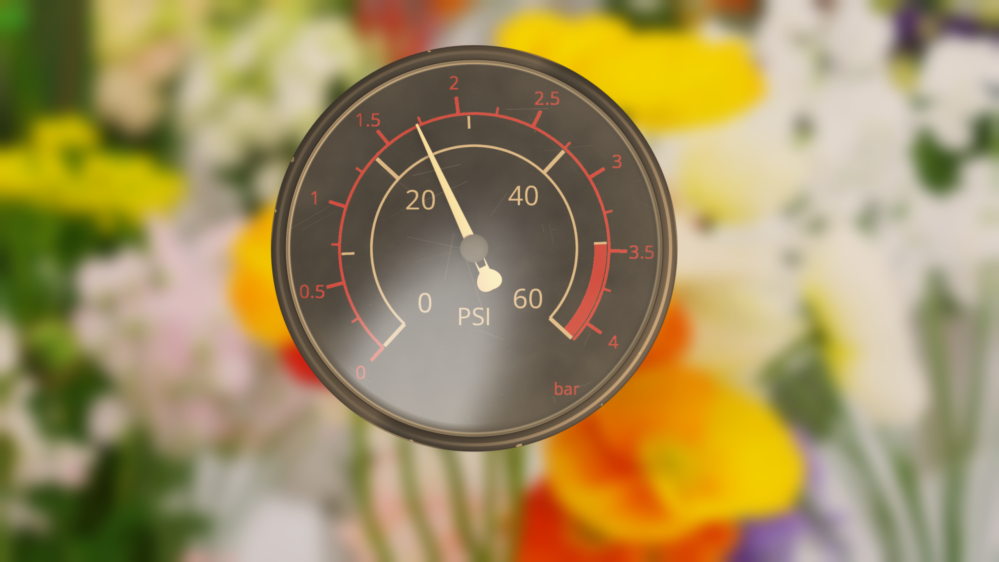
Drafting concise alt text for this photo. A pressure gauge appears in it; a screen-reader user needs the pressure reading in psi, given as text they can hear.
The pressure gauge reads 25 psi
